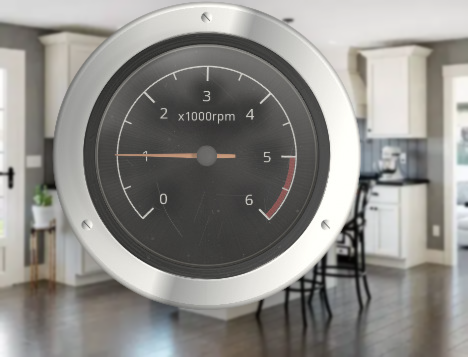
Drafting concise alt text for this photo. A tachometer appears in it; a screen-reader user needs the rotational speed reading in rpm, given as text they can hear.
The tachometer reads 1000 rpm
